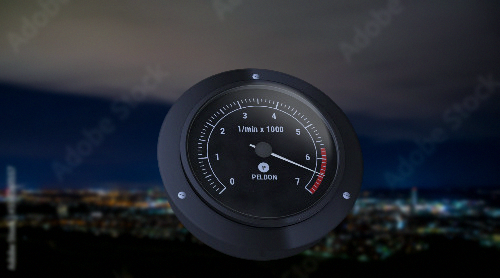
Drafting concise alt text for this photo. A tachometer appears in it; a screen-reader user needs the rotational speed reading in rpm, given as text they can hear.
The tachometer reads 6500 rpm
